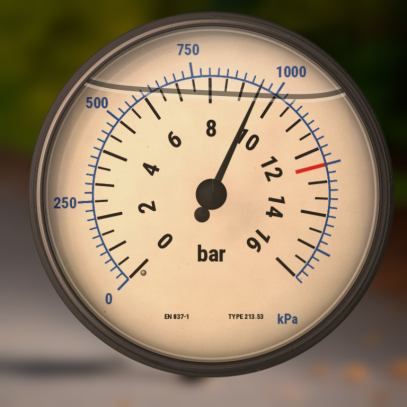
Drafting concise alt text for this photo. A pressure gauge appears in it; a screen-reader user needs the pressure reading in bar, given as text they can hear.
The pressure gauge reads 9.5 bar
